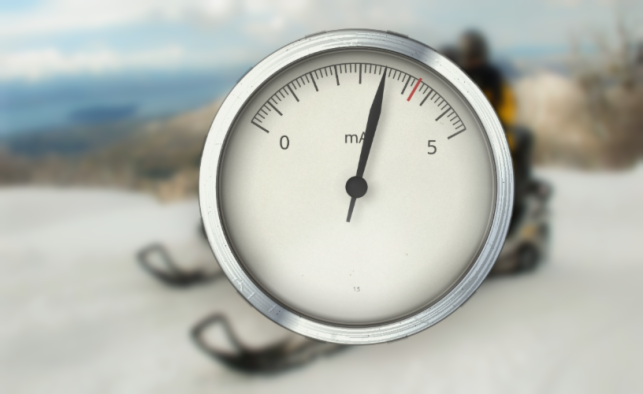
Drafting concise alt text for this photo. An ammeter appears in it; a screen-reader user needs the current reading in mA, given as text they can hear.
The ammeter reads 3 mA
